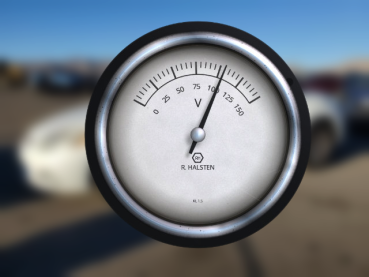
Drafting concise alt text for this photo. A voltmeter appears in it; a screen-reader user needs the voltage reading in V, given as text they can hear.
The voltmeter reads 105 V
